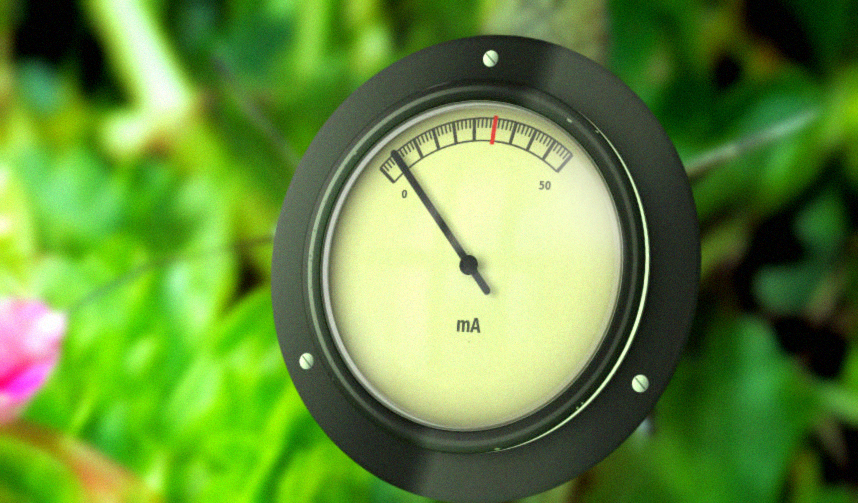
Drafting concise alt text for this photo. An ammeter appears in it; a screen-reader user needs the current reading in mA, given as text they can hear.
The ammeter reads 5 mA
